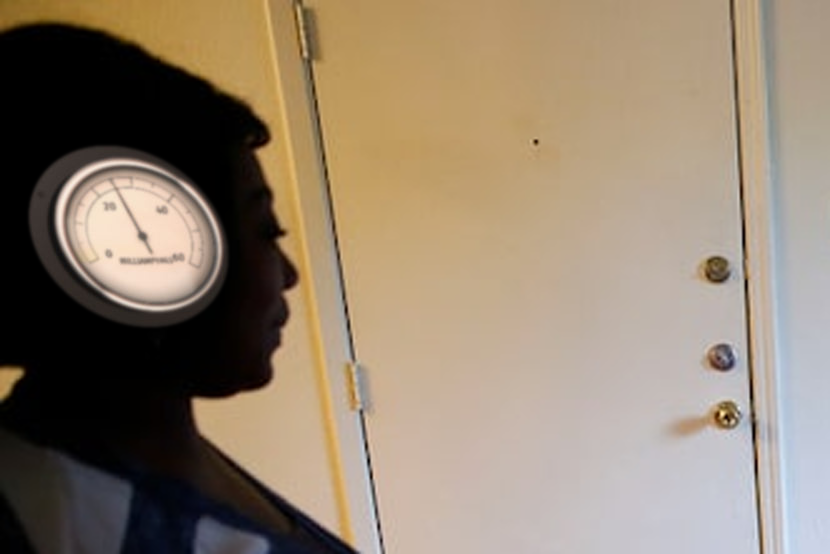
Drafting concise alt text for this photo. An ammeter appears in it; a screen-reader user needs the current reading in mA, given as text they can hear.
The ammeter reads 25 mA
